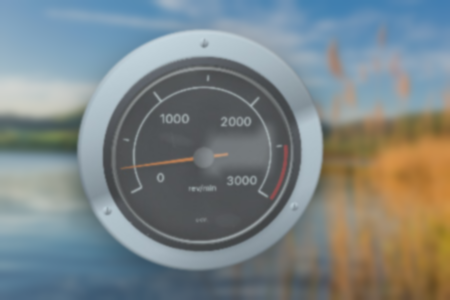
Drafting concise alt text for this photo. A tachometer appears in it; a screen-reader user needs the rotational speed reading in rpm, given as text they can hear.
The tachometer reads 250 rpm
